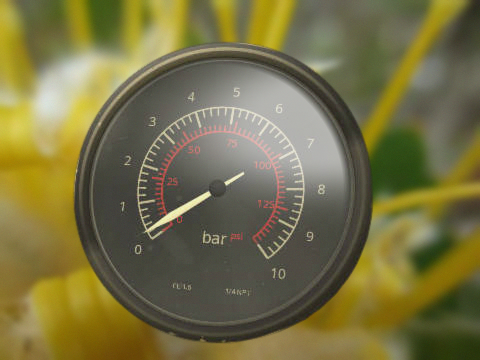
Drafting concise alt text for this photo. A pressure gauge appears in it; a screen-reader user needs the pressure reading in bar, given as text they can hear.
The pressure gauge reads 0.2 bar
